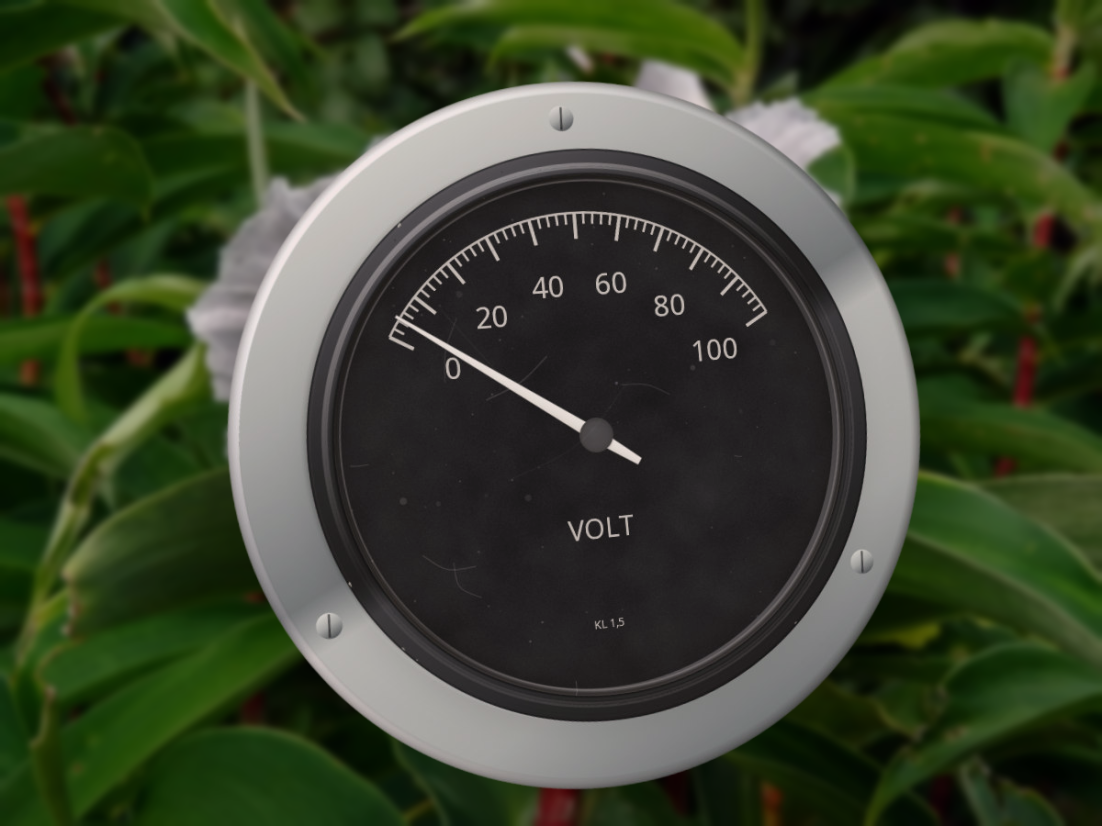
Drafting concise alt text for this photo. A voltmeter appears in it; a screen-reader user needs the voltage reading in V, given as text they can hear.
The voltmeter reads 4 V
